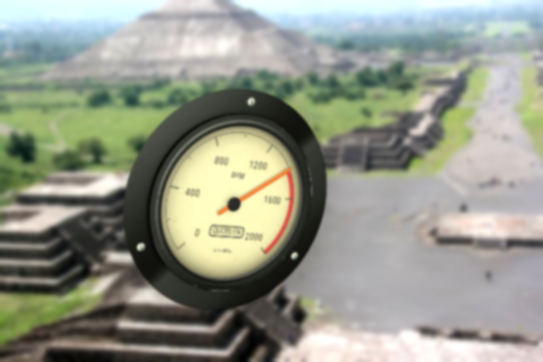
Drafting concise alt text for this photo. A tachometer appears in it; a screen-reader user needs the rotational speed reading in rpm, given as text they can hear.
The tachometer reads 1400 rpm
